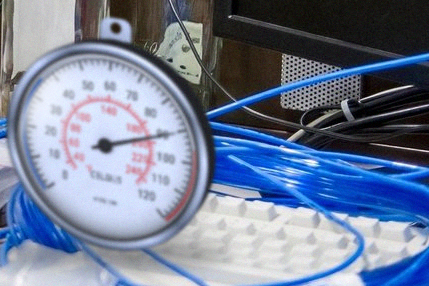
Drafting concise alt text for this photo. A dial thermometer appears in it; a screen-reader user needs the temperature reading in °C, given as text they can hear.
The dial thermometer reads 90 °C
